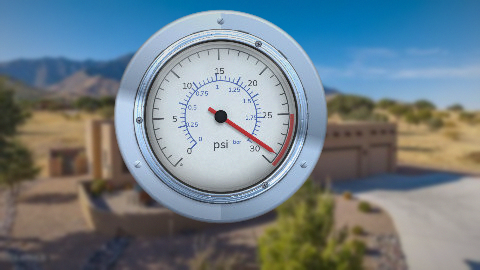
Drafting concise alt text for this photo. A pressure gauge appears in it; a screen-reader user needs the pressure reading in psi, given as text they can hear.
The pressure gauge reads 29 psi
